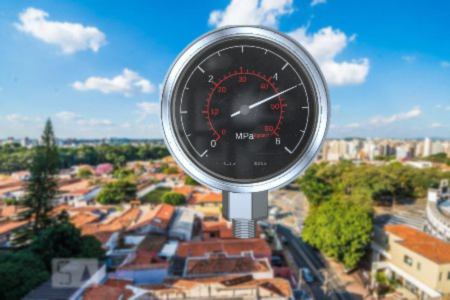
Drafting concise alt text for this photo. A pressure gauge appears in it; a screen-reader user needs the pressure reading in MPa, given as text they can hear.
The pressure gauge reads 4.5 MPa
